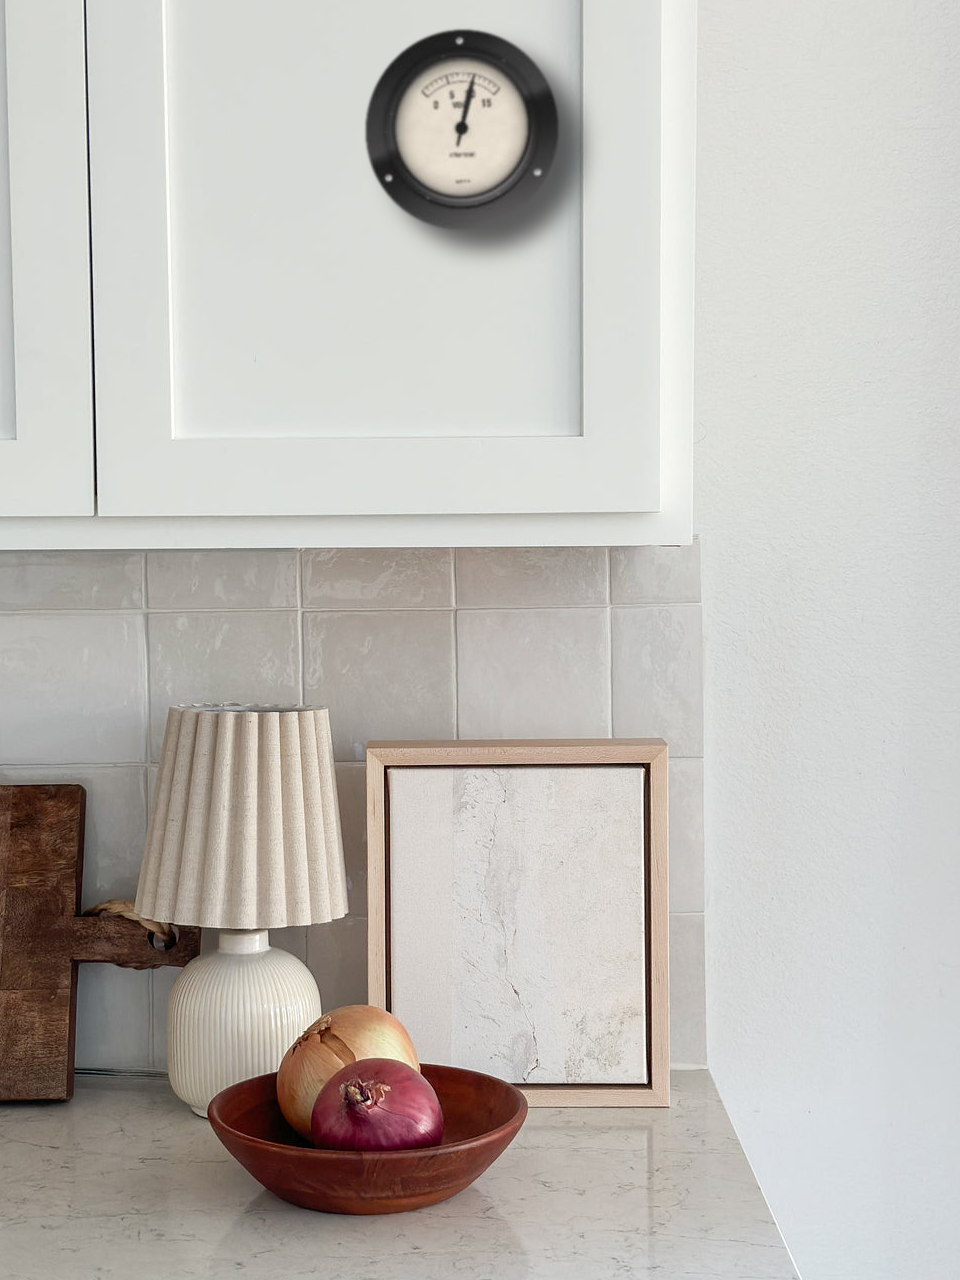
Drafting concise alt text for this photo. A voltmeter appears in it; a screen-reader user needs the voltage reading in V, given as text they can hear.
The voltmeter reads 10 V
